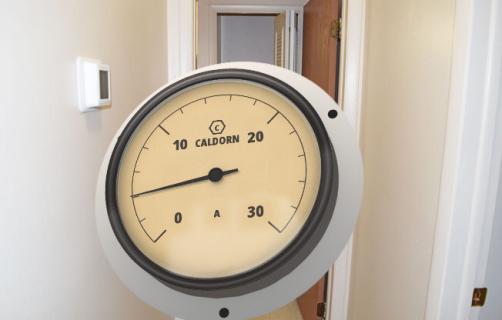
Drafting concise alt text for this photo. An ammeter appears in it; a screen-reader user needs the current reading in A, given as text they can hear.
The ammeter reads 4 A
